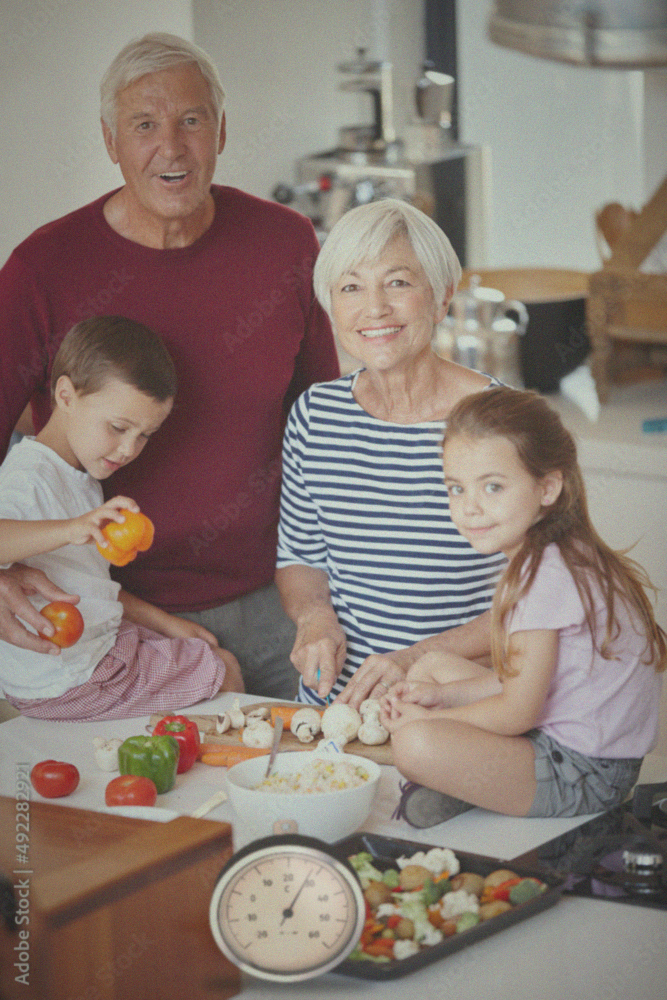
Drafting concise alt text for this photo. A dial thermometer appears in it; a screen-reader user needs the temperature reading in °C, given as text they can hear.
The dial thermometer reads 27.5 °C
